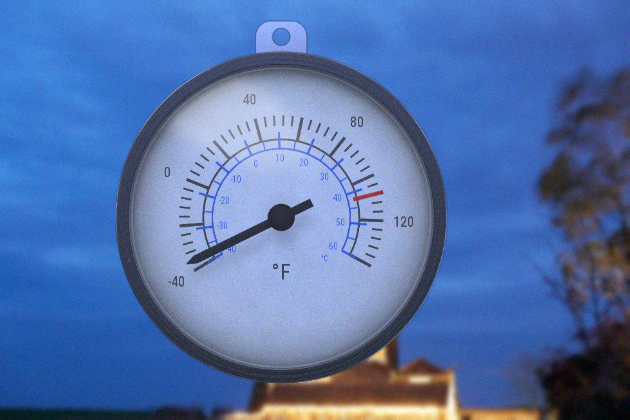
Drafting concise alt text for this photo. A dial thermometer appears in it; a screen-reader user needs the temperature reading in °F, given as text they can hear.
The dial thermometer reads -36 °F
